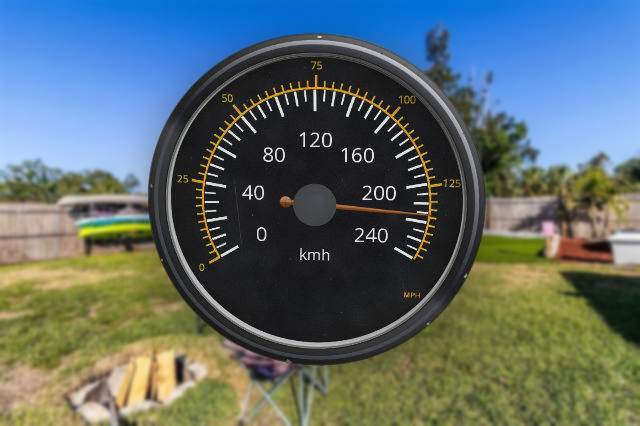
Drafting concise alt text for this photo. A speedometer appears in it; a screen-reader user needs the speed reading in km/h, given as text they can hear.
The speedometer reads 215 km/h
